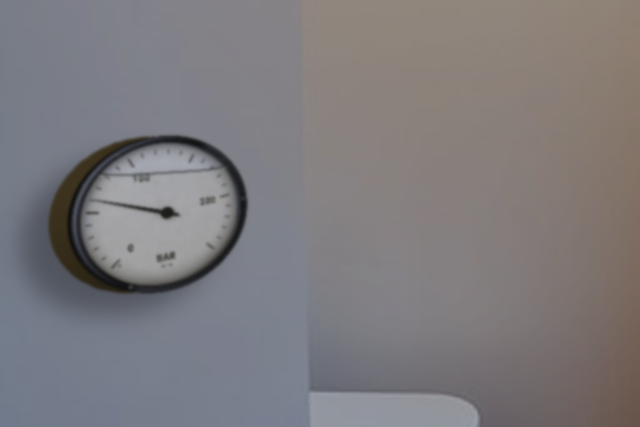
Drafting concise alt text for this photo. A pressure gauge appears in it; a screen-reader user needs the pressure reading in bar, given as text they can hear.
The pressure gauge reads 60 bar
